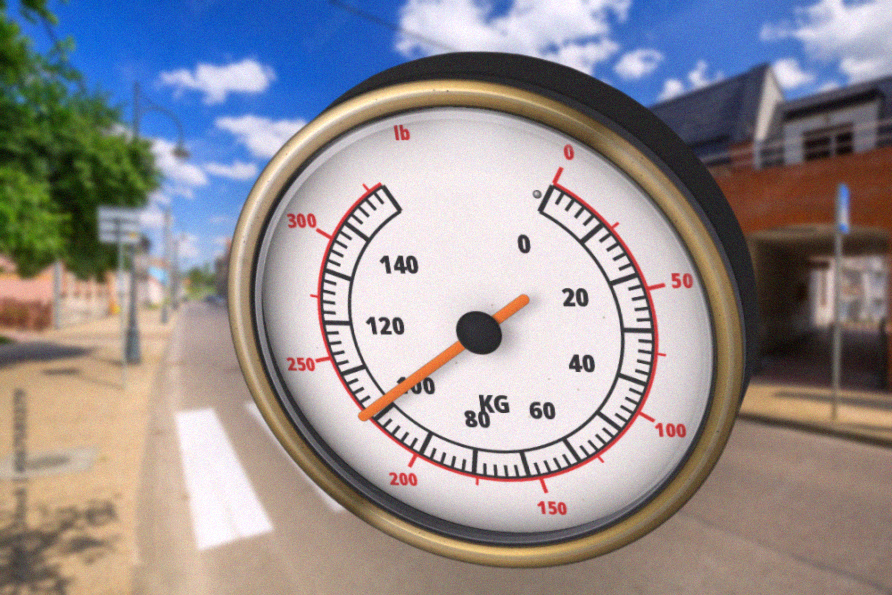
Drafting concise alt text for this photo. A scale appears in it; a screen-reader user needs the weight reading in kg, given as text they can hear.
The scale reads 102 kg
